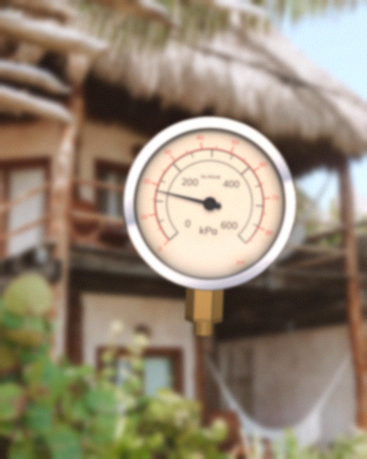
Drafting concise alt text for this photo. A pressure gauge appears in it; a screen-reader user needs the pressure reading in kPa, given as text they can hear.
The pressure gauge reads 125 kPa
